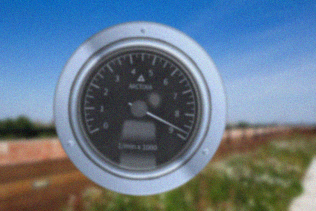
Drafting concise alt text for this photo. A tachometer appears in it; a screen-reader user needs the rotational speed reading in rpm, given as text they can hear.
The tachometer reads 8750 rpm
